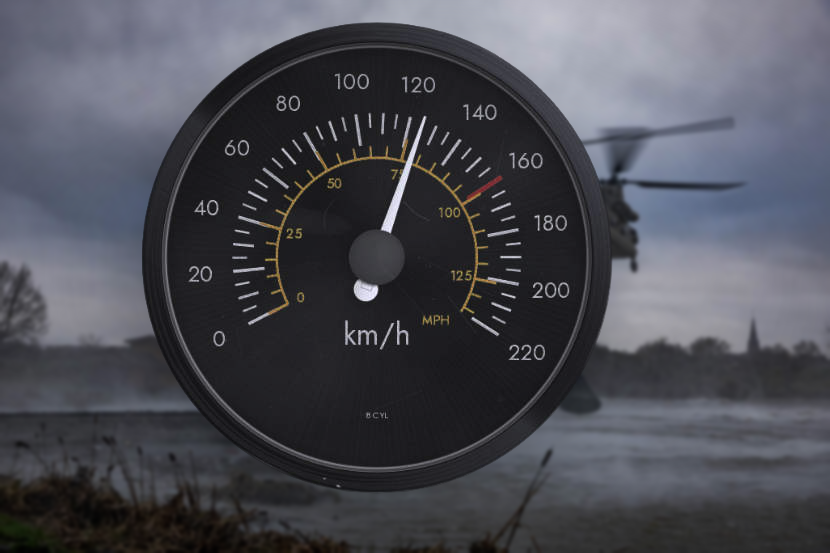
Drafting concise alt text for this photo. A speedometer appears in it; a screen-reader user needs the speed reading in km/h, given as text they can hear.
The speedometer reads 125 km/h
